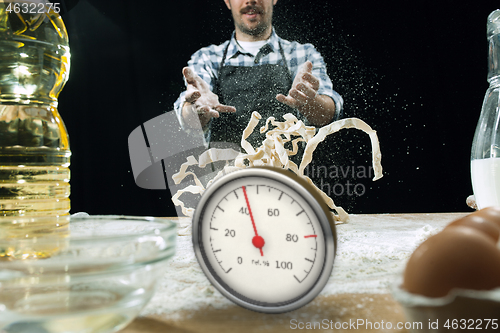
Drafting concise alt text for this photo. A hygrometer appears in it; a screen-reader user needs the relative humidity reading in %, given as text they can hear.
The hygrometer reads 45 %
